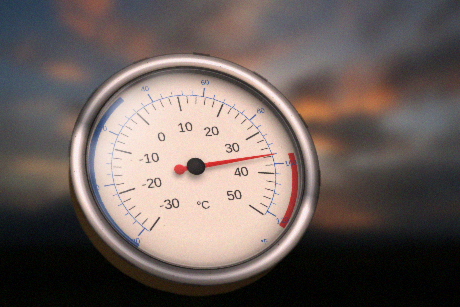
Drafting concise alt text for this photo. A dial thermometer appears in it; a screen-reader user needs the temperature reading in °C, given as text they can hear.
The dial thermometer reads 36 °C
